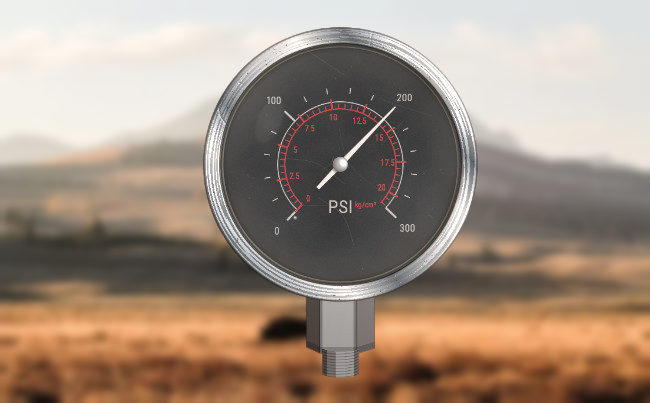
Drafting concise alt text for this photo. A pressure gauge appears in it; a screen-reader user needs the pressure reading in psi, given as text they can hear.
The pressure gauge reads 200 psi
